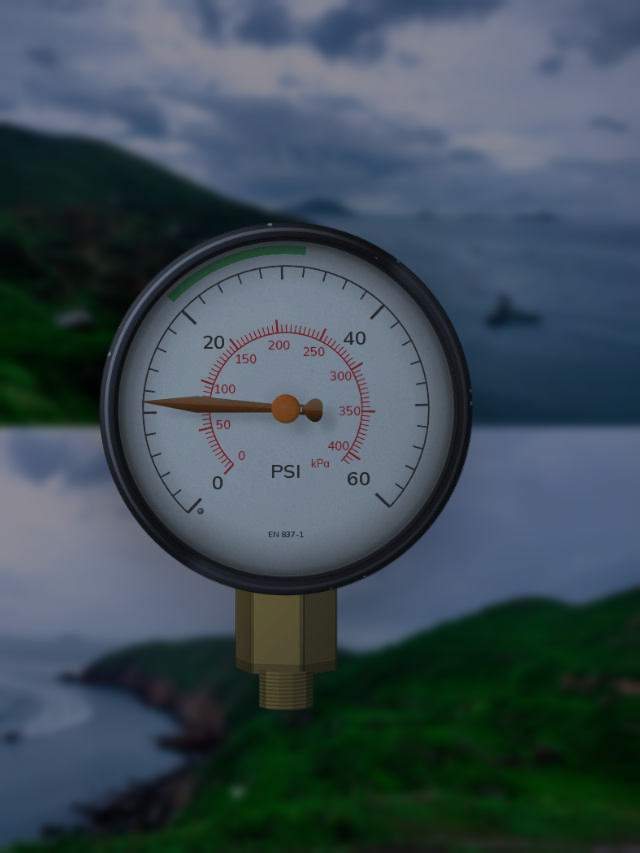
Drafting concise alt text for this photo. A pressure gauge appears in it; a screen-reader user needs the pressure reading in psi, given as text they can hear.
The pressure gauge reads 11 psi
